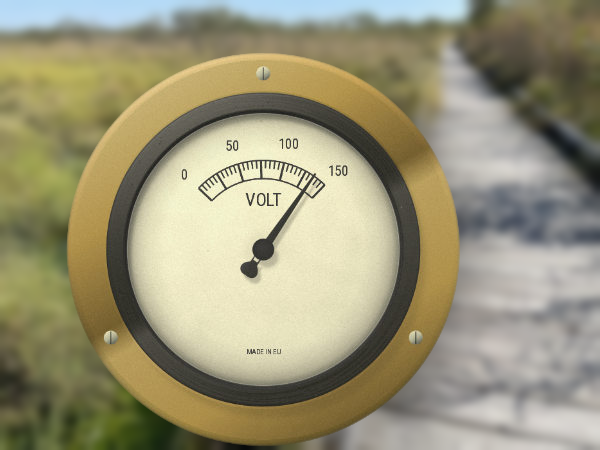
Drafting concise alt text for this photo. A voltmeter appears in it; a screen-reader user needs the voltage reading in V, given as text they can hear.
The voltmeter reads 135 V
